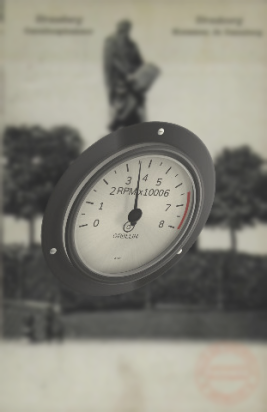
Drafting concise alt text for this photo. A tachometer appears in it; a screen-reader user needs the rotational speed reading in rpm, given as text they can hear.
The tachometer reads 3500 rpm
